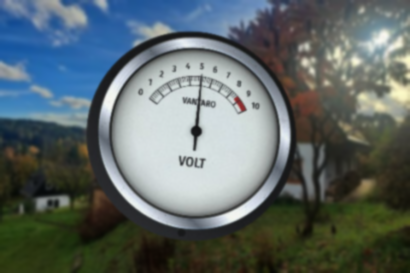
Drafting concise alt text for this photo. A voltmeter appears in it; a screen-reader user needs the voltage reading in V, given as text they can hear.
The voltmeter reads 5 V
